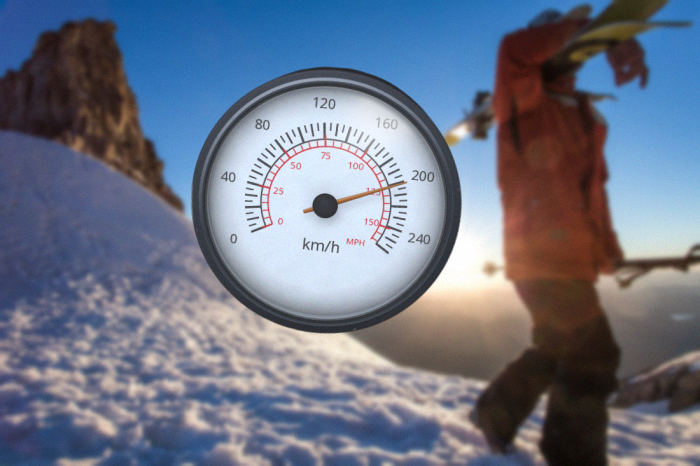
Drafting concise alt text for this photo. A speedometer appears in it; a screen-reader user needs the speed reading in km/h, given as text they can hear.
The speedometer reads 200 km/h
